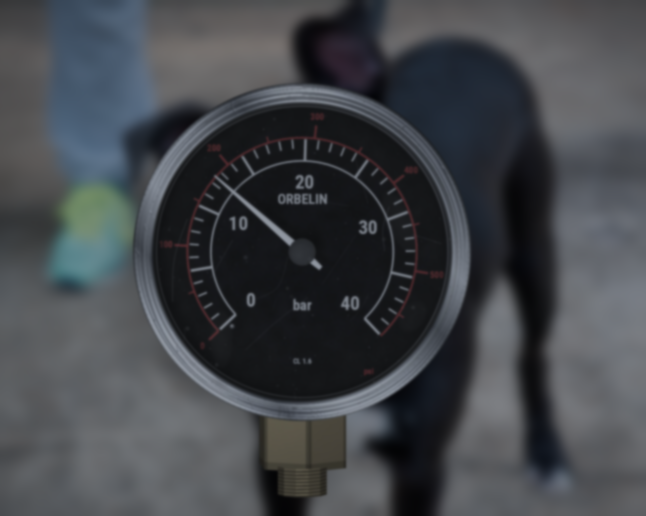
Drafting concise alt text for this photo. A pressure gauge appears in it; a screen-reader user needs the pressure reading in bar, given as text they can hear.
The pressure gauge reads 12.5 bar
